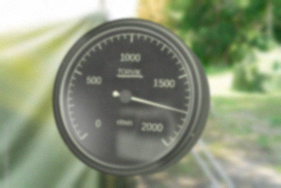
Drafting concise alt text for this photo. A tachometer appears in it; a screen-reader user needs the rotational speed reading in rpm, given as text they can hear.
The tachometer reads 1750 rpm
